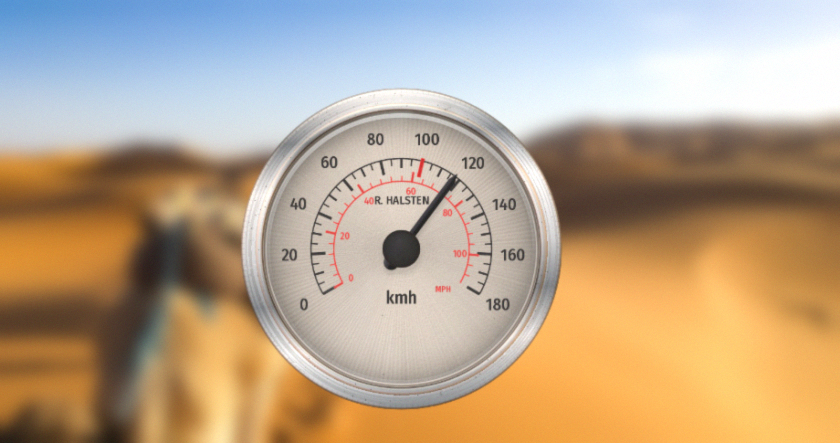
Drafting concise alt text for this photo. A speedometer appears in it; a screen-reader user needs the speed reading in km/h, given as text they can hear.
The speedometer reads 117.5 km/h
